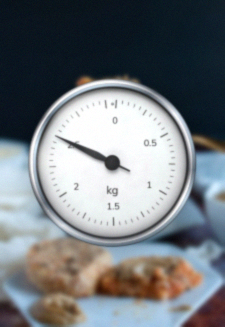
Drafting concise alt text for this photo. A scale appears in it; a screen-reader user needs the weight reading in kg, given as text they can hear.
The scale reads 2.5 kg
